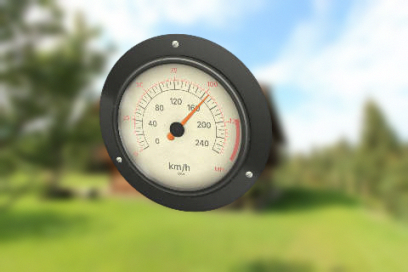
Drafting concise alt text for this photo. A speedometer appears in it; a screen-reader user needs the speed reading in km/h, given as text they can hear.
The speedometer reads 165 km/h
